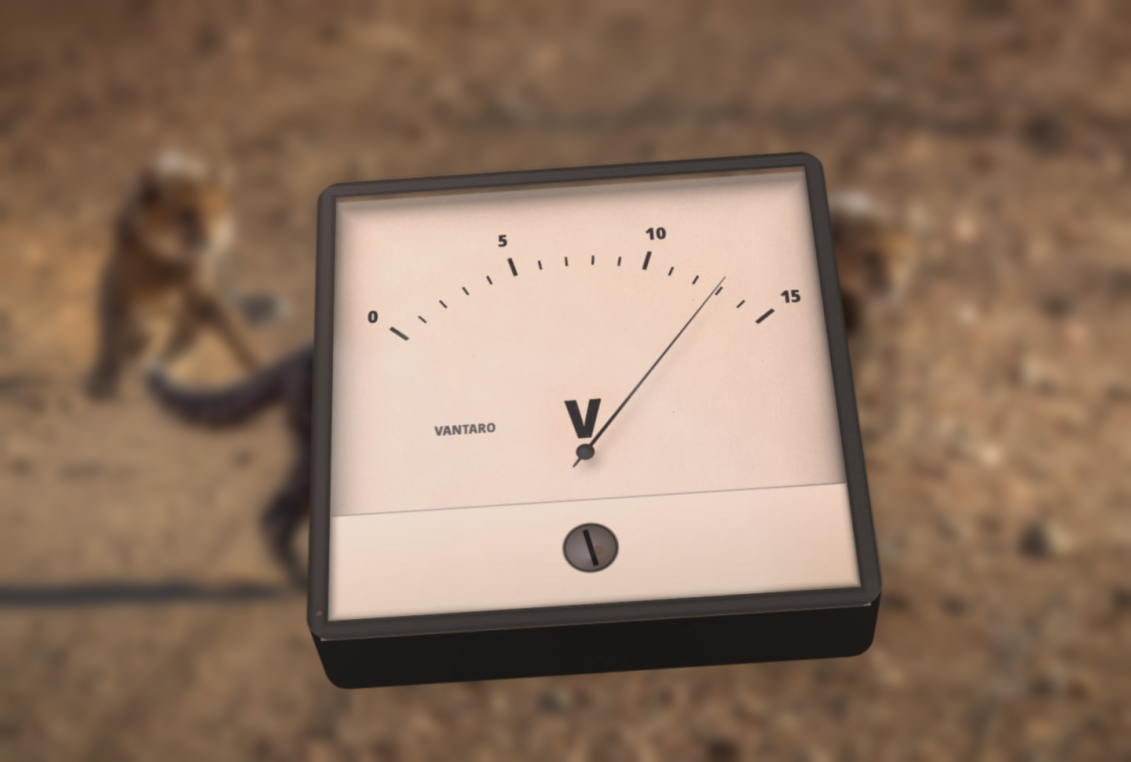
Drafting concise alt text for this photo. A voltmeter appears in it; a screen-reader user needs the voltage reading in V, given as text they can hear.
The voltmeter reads 13 V
